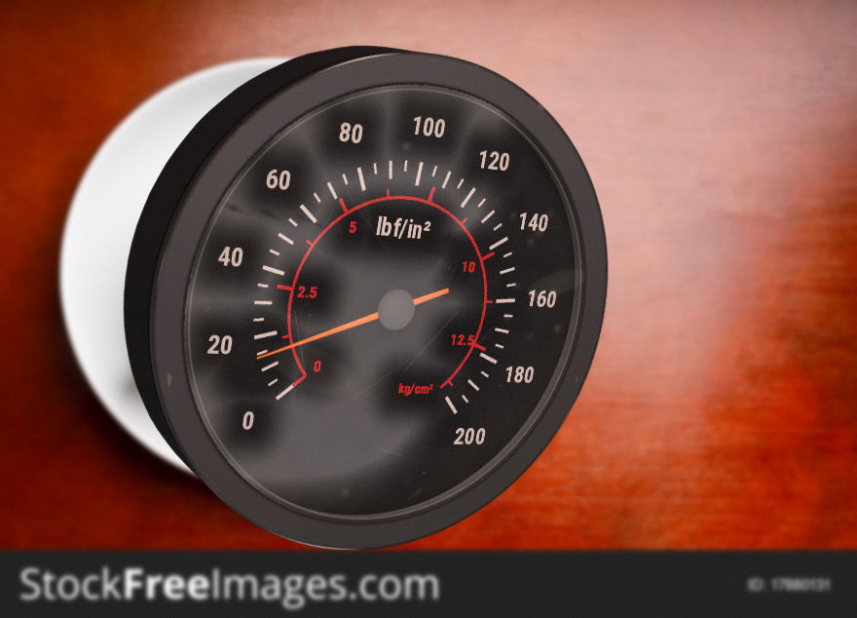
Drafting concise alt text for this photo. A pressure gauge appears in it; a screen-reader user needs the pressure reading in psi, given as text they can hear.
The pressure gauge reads 15 psi
